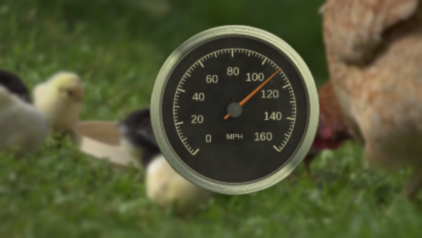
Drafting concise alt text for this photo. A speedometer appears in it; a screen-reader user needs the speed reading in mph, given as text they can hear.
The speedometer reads 110 mph
